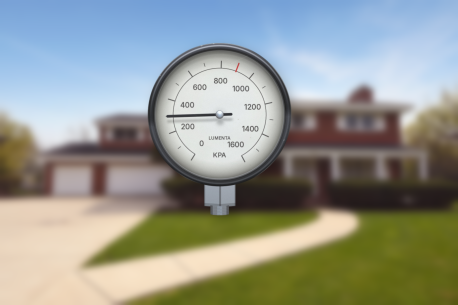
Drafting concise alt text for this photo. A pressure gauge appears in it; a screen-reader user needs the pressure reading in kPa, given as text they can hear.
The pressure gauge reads 300 kPa
